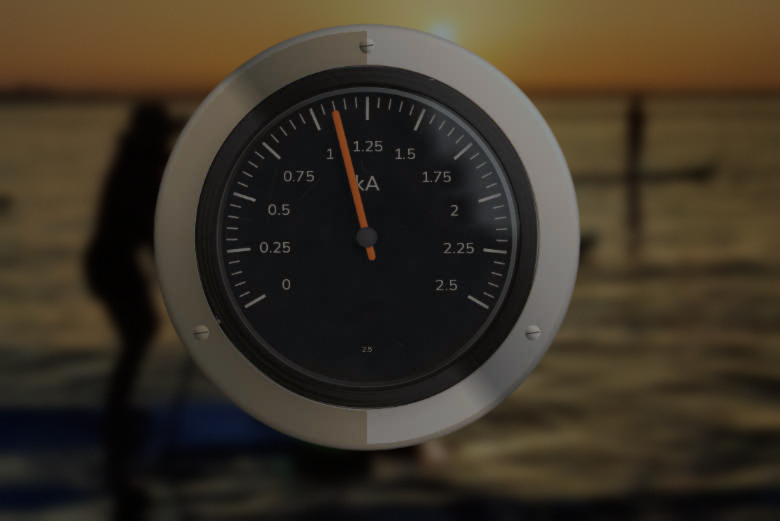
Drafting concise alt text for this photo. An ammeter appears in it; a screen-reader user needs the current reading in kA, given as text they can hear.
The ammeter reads 1.1 kA
